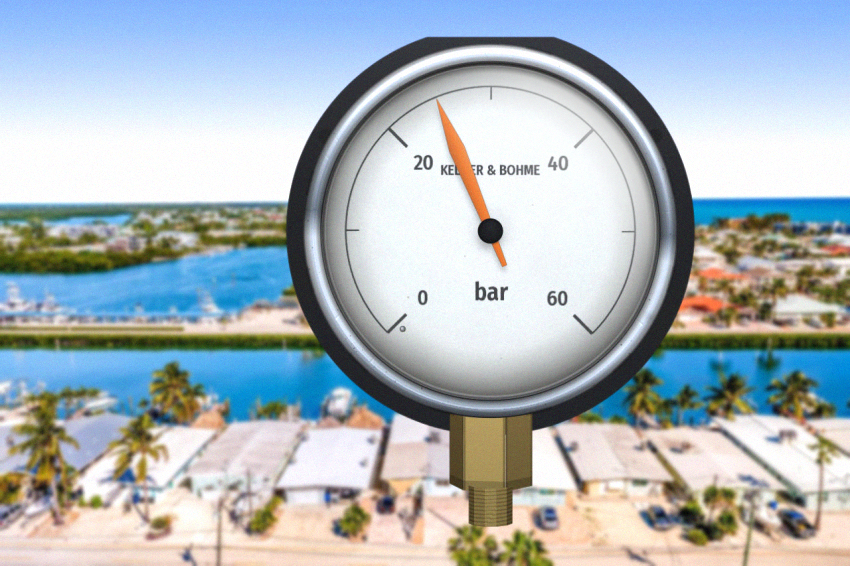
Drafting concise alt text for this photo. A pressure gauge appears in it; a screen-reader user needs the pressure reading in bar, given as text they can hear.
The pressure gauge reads 25 bar
